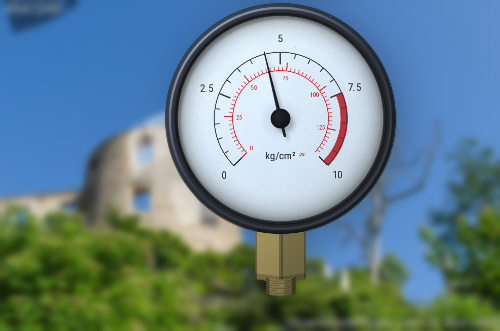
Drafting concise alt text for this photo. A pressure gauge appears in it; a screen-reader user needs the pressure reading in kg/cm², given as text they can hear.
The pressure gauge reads 4.5 kg/cm²
